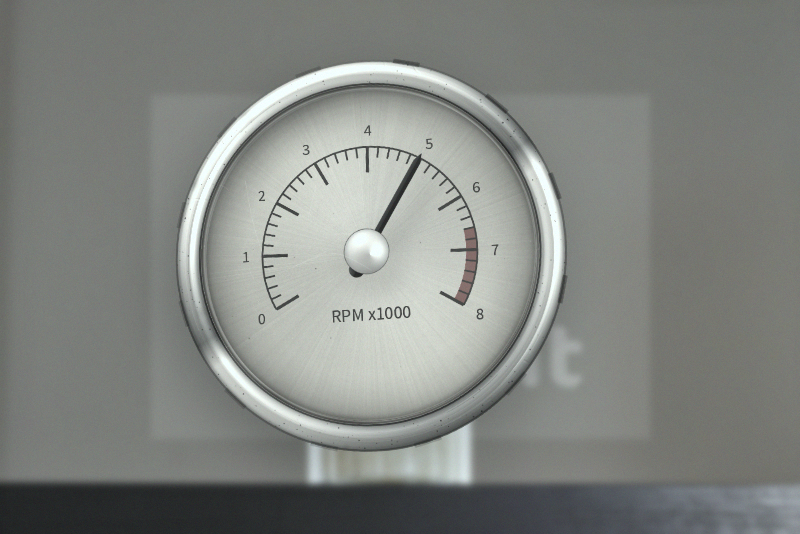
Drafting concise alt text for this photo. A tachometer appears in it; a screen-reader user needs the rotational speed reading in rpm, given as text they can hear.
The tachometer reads 5000 rpm
